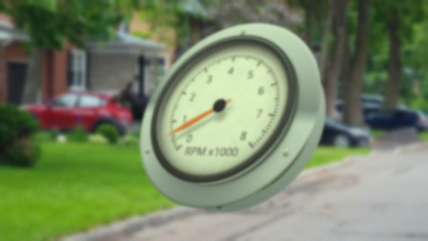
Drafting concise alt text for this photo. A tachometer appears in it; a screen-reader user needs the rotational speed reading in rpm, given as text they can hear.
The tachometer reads 500 rpm
